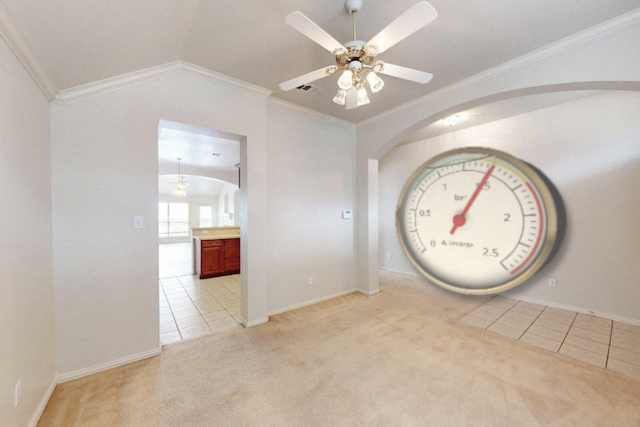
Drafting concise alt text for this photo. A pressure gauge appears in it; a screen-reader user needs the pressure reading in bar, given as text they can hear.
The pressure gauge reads 1.5 bar
